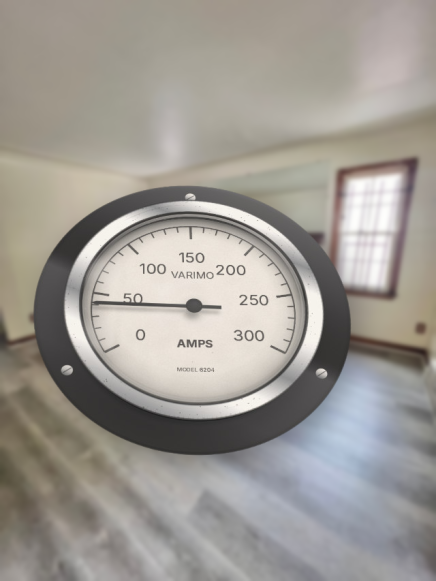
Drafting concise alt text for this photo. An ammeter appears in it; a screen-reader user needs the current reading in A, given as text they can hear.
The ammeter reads 40 A
